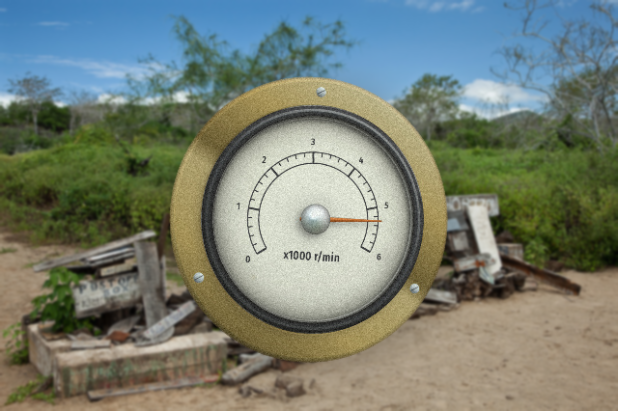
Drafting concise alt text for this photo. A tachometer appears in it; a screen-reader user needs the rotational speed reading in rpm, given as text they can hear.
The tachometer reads 5300 rpm
